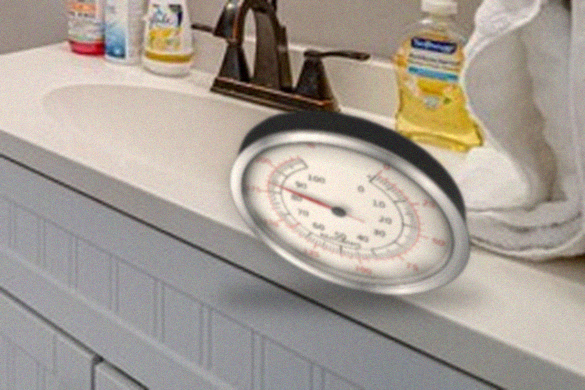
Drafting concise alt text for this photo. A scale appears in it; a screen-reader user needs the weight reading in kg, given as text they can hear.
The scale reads 85 kg
